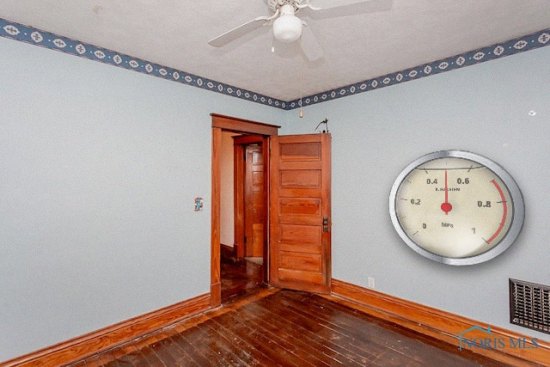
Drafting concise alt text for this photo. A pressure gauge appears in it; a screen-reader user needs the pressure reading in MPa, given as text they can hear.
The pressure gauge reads 0.5 MPa
